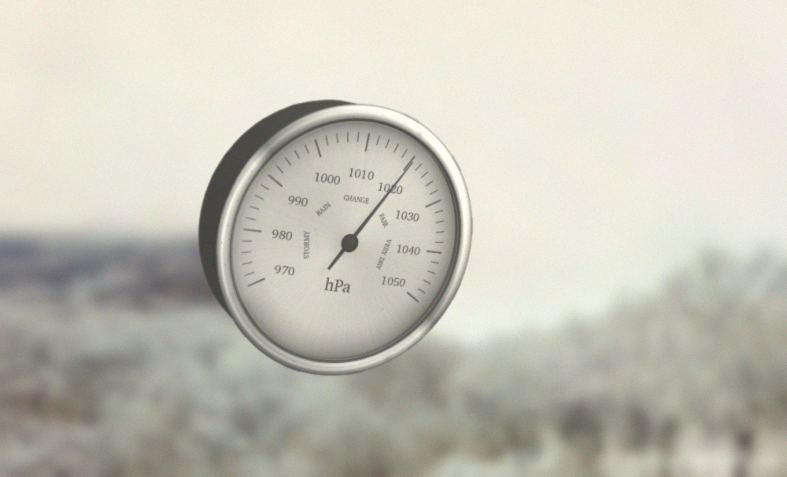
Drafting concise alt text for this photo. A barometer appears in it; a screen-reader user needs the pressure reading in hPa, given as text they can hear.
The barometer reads 1020 hPa
